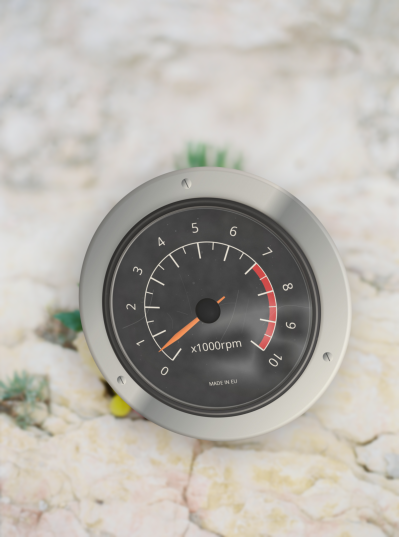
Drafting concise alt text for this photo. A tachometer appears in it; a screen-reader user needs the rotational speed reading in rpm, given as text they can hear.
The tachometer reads 500 rpm
